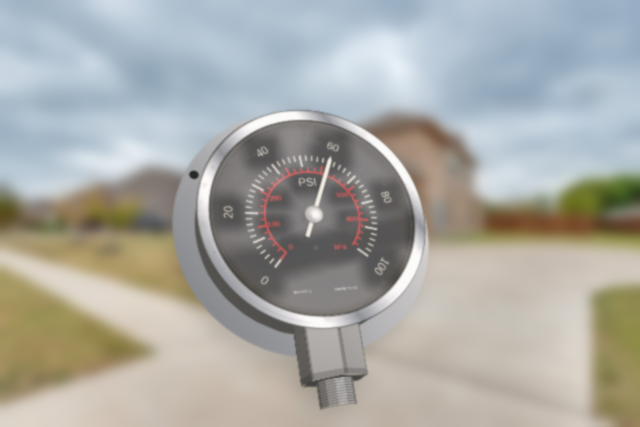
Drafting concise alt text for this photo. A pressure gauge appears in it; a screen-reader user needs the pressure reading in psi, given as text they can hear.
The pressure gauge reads 60 psi
